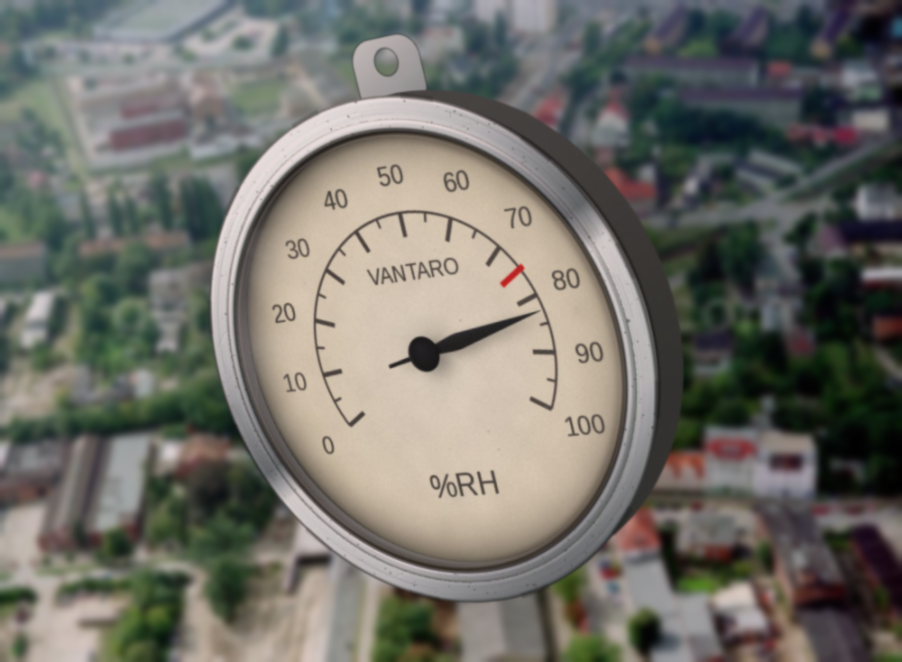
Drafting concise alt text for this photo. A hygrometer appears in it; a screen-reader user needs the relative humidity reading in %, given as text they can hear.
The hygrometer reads 82.5 %
